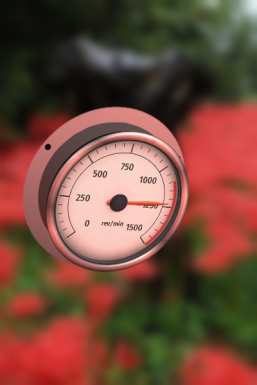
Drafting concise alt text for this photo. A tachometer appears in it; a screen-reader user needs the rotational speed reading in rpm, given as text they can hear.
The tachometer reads 1225 rpm
